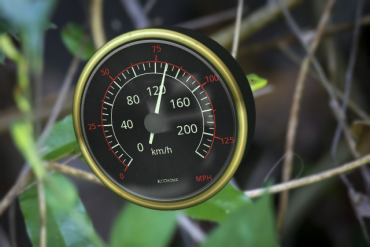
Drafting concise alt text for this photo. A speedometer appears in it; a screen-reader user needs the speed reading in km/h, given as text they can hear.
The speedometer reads 130 km/h
